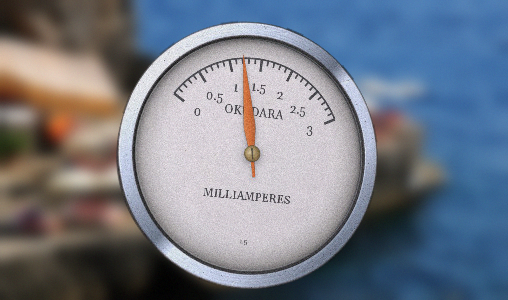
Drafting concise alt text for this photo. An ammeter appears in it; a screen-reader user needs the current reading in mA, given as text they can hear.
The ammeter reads 1.2 mA
